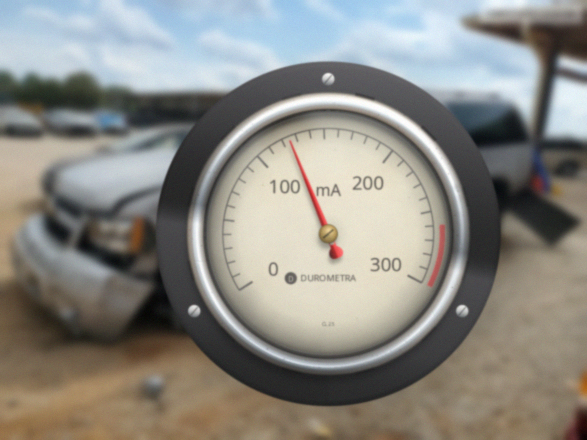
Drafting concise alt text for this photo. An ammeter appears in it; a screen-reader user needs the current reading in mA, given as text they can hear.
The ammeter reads 125 mA
